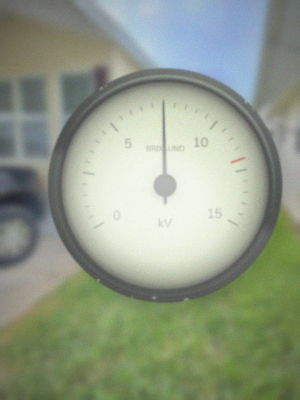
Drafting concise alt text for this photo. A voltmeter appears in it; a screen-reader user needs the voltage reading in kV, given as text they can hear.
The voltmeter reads 7.5 kV
